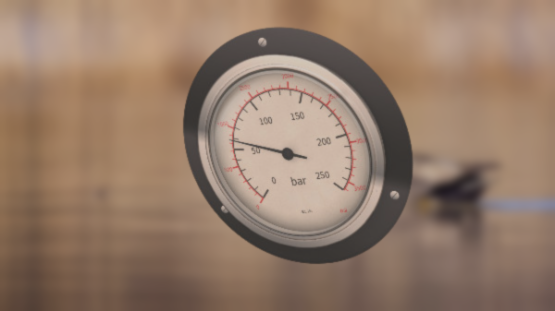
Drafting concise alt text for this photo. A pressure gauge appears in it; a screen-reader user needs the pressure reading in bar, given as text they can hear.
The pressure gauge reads 60 bar
